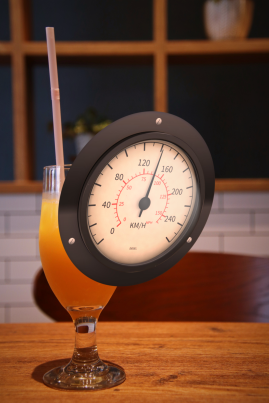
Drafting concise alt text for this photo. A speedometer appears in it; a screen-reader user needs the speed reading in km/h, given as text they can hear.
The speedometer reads 140 km/h
